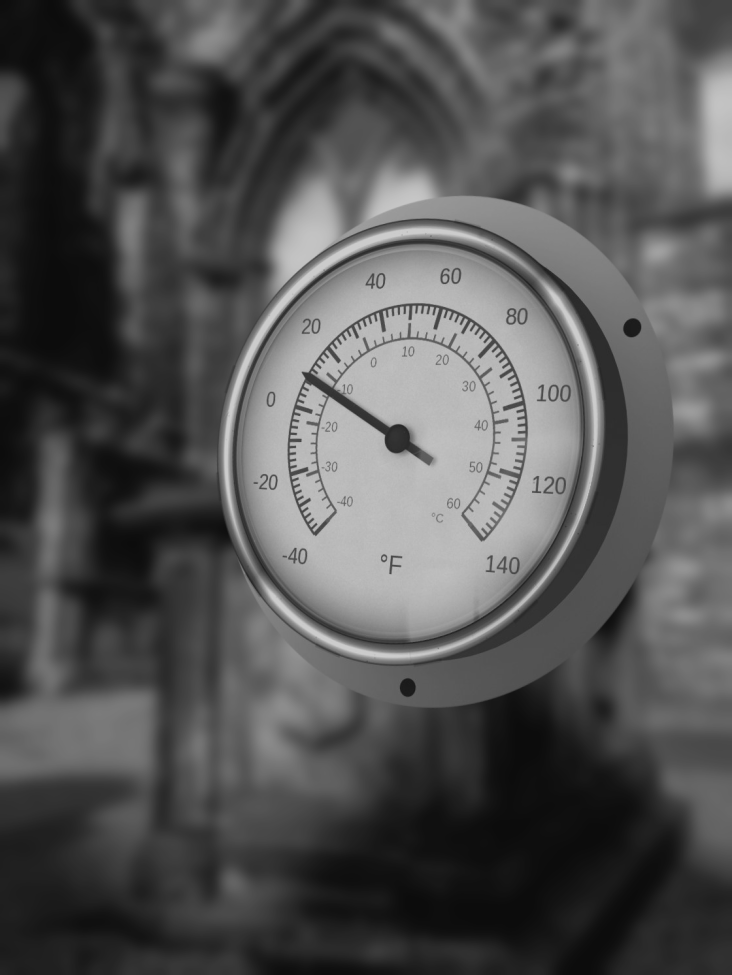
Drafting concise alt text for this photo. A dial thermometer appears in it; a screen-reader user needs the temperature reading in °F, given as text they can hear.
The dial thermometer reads 10 °F
